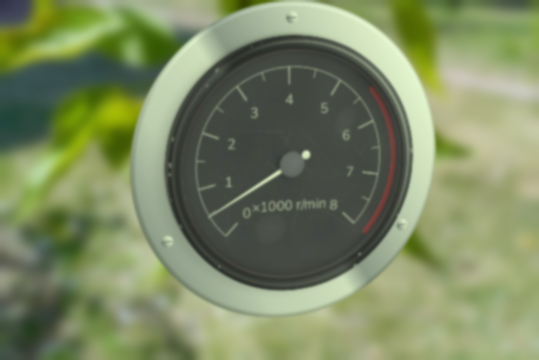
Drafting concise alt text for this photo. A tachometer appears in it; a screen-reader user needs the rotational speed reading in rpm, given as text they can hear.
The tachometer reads 500 rpm
